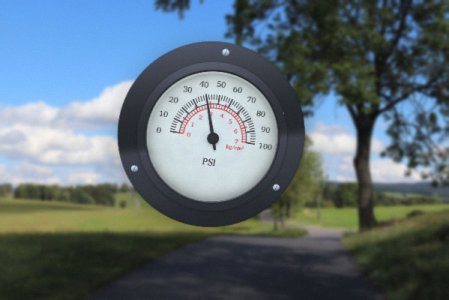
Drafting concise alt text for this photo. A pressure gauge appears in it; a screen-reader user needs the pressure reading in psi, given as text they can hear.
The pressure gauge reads 40 psi
